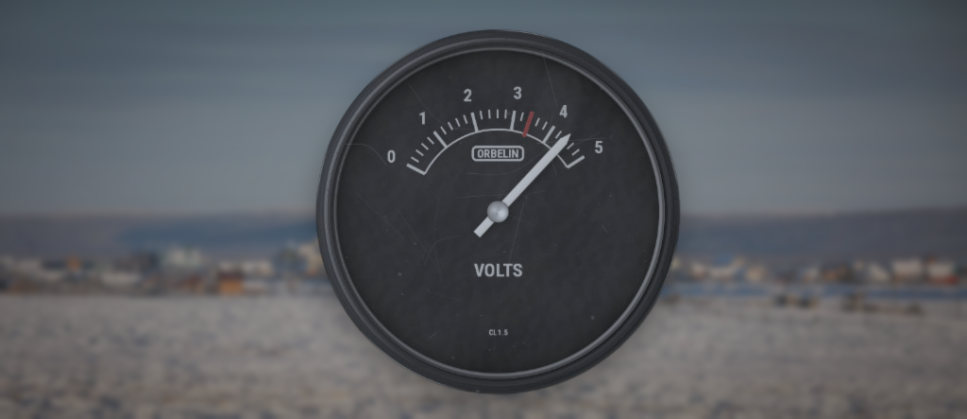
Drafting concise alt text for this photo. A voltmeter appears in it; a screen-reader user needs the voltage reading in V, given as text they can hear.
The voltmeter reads 4.4 V
